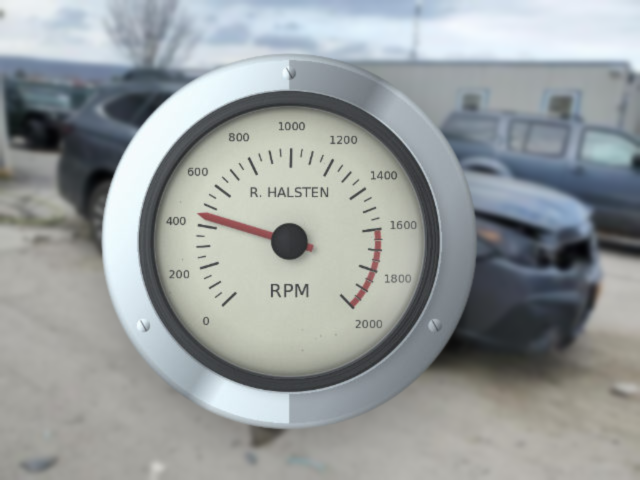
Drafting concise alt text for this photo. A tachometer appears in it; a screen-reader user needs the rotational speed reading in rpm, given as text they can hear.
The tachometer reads 450 rpm
